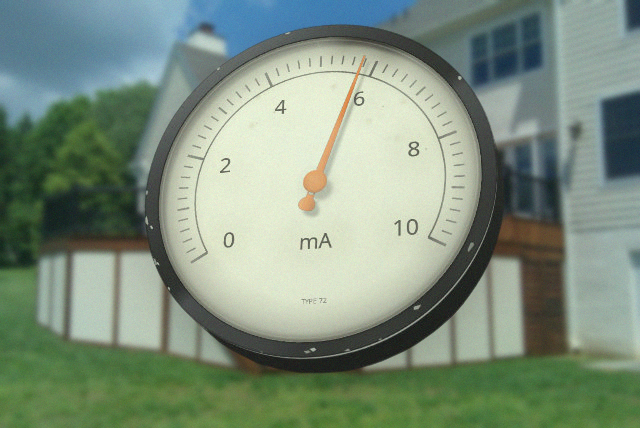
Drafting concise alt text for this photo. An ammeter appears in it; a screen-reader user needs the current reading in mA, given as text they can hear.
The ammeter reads 5.8 mA
